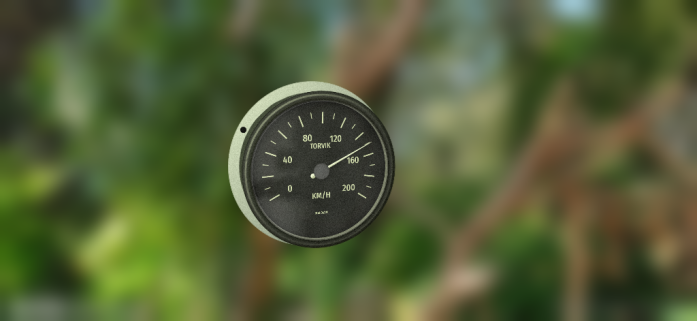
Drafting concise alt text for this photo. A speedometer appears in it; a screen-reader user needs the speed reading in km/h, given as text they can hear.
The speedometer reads 150 km/h
